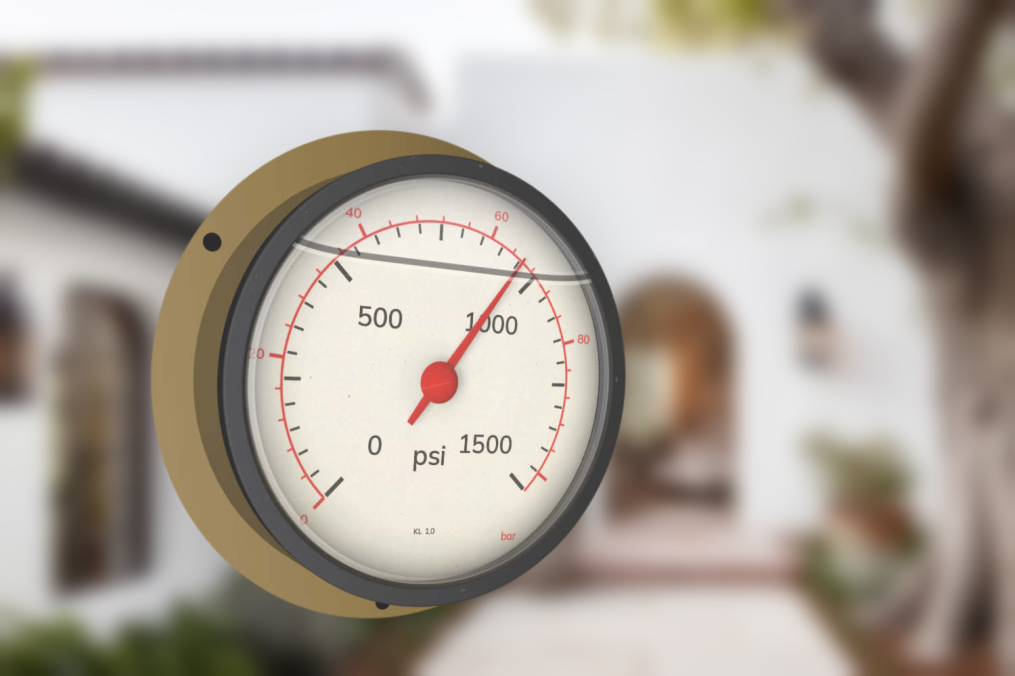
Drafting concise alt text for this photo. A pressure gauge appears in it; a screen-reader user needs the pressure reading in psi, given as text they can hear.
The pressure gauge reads 950 psi
